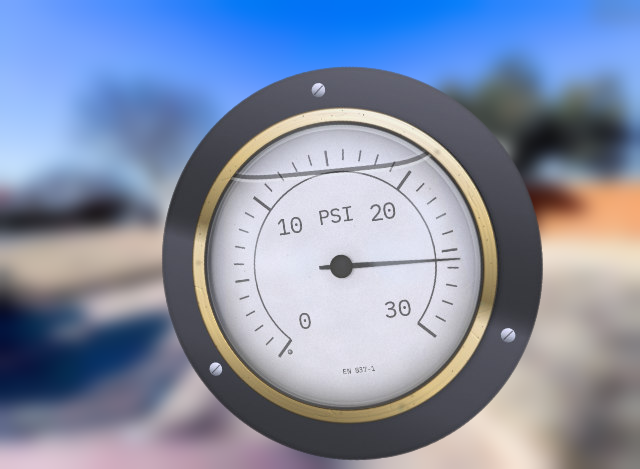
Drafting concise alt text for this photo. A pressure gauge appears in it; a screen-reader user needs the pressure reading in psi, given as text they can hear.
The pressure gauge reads 25.5 psi
